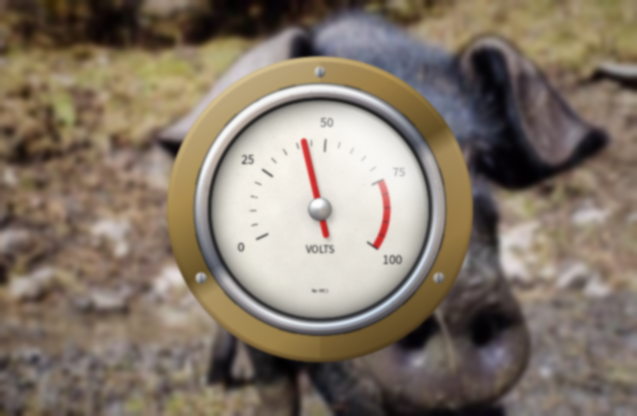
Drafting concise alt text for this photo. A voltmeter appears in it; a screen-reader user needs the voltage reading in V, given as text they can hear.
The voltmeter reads 42.5 V
